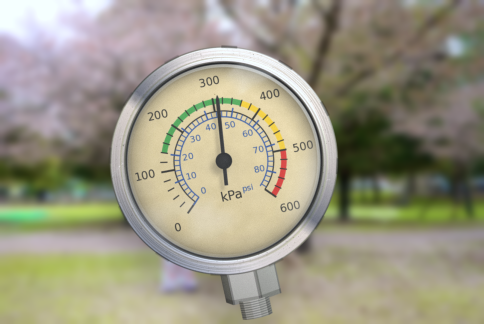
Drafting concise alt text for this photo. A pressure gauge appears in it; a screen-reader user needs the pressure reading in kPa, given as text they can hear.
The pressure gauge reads 310 kPa
